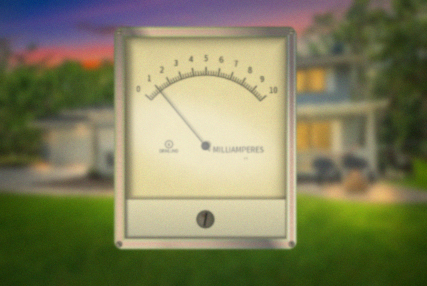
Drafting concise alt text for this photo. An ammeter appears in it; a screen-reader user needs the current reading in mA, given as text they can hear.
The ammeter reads 1 mA
